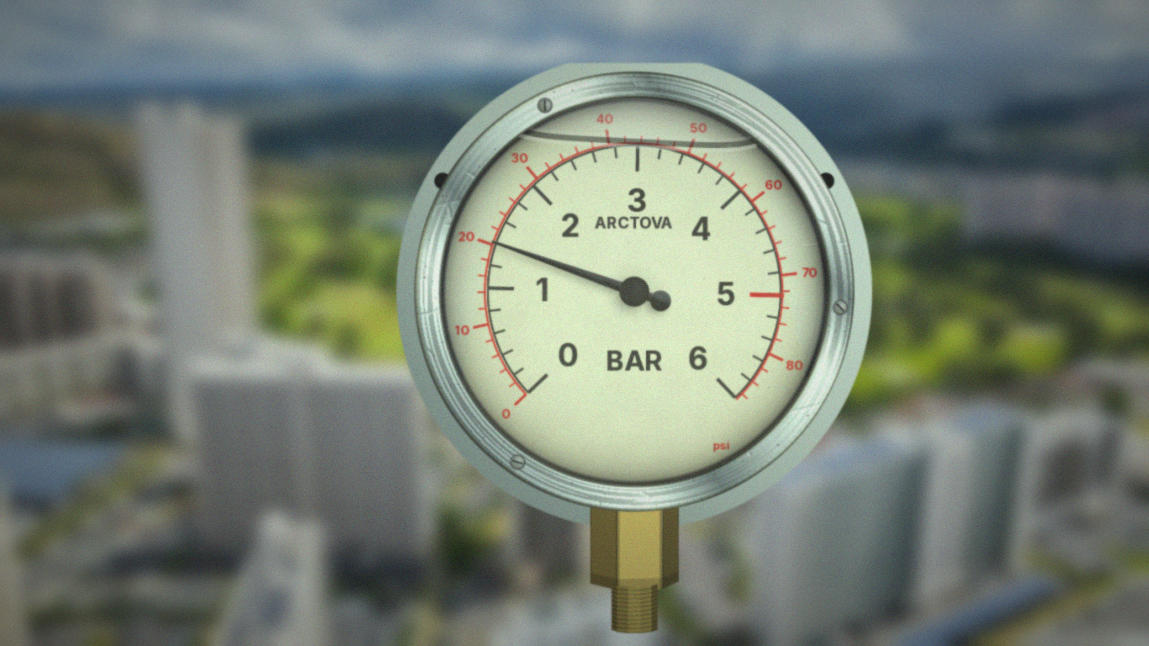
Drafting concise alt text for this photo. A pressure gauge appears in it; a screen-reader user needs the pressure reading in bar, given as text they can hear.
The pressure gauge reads 1.4 bar
